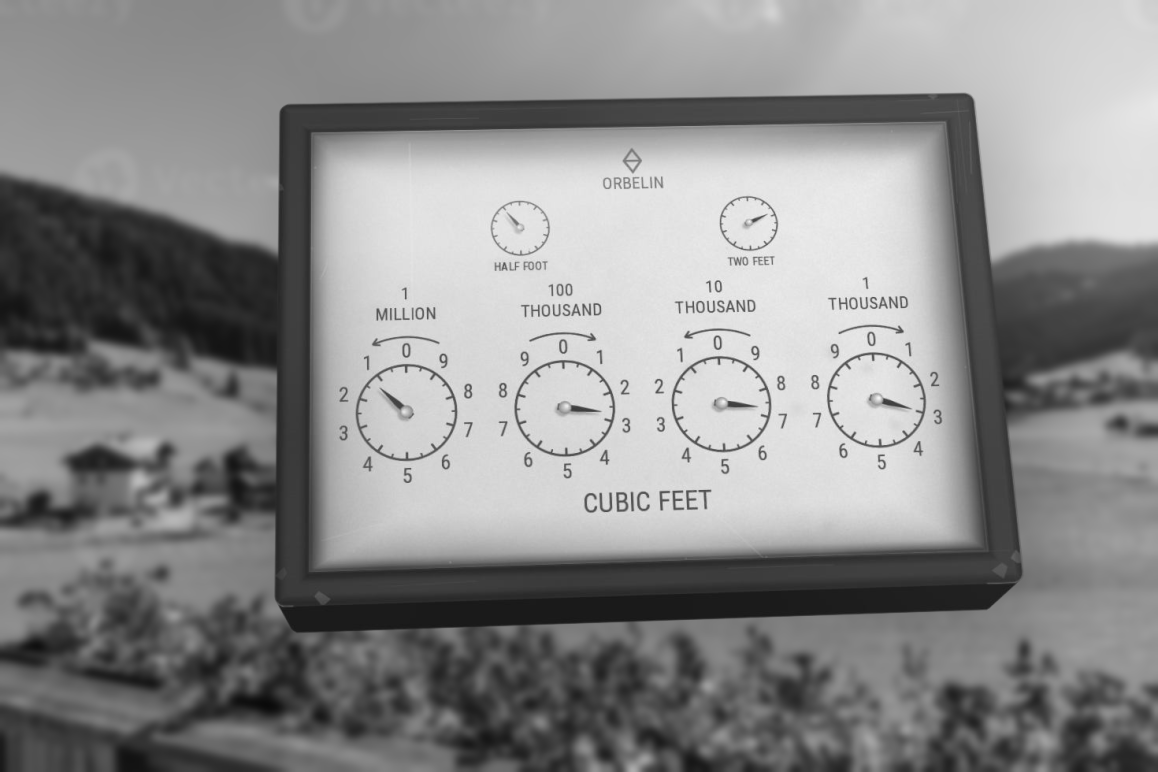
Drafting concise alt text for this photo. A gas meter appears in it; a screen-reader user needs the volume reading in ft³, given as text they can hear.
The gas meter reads 127300 ft³
